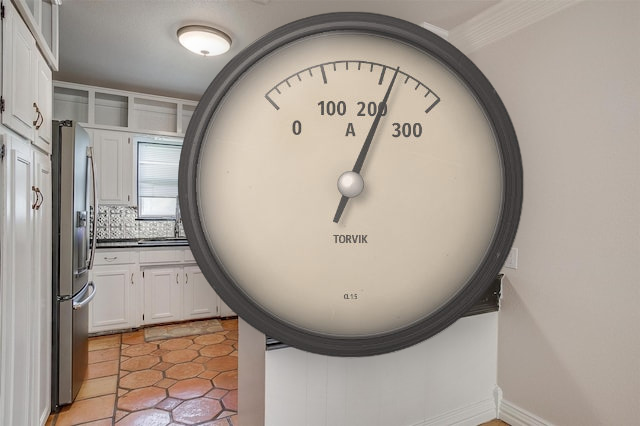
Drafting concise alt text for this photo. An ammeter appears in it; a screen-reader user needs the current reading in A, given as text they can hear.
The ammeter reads 220 A
